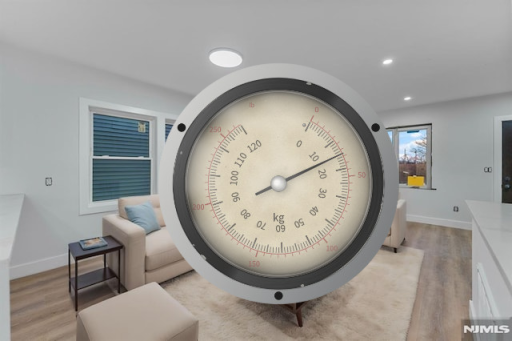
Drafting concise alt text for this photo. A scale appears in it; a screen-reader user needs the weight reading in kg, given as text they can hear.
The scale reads 15 kg
